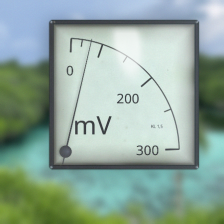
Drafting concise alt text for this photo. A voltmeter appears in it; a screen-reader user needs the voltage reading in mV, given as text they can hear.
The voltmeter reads 75 mV
